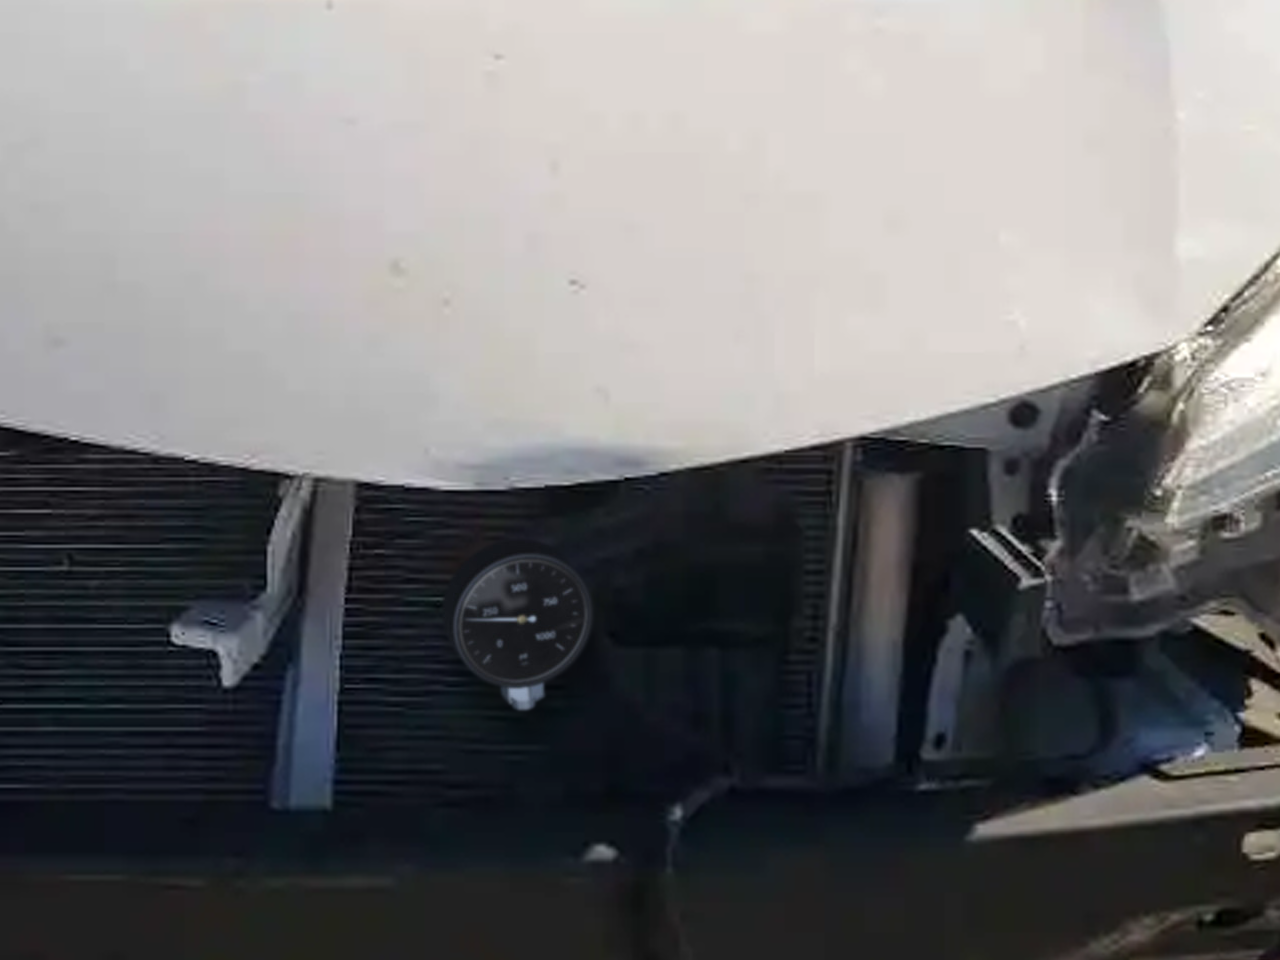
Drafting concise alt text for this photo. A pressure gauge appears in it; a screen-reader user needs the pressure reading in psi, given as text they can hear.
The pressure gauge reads 200 psi
